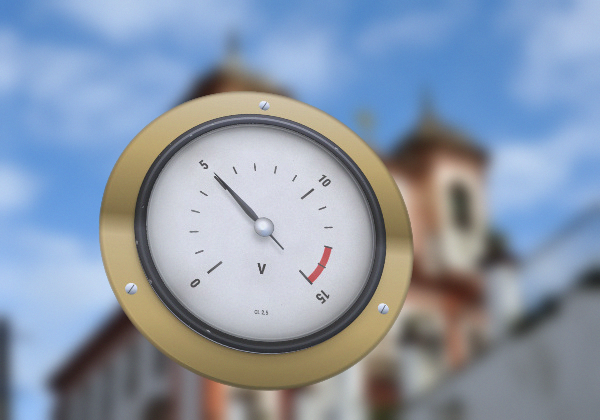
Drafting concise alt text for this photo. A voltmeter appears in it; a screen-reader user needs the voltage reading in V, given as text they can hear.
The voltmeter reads 5 V
